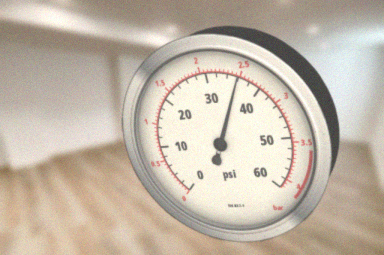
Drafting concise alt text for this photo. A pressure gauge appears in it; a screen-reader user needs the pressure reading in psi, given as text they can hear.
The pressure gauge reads 36 psi
